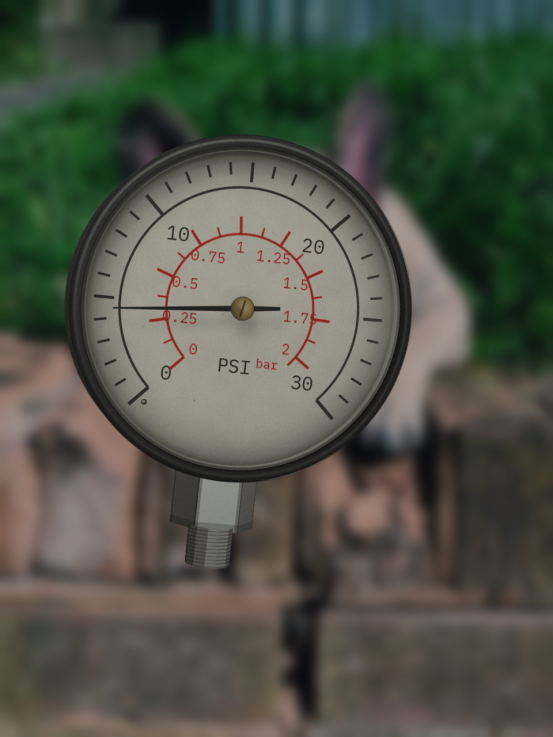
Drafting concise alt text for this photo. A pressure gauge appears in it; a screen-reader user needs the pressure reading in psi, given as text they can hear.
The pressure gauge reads 4.5 psi
